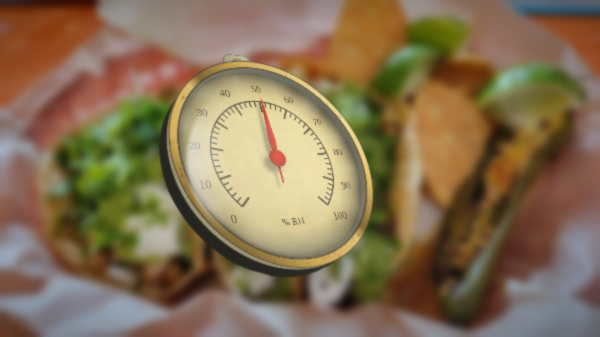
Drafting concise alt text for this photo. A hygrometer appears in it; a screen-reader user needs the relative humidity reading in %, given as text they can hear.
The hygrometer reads 50 %
